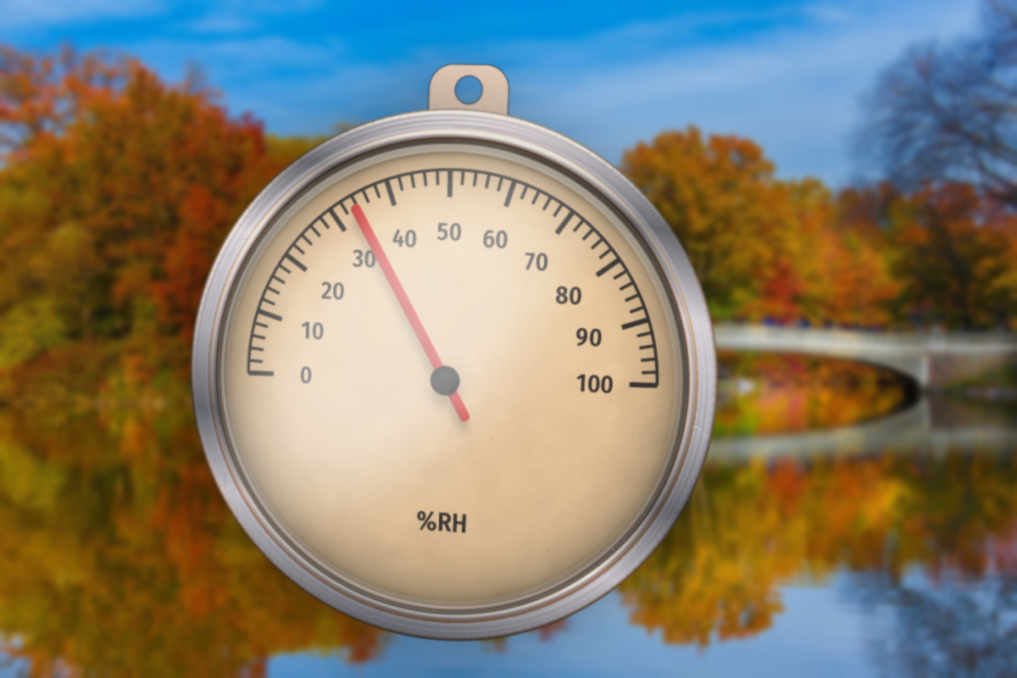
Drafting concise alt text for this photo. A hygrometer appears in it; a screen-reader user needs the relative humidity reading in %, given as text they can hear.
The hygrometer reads 34 %
